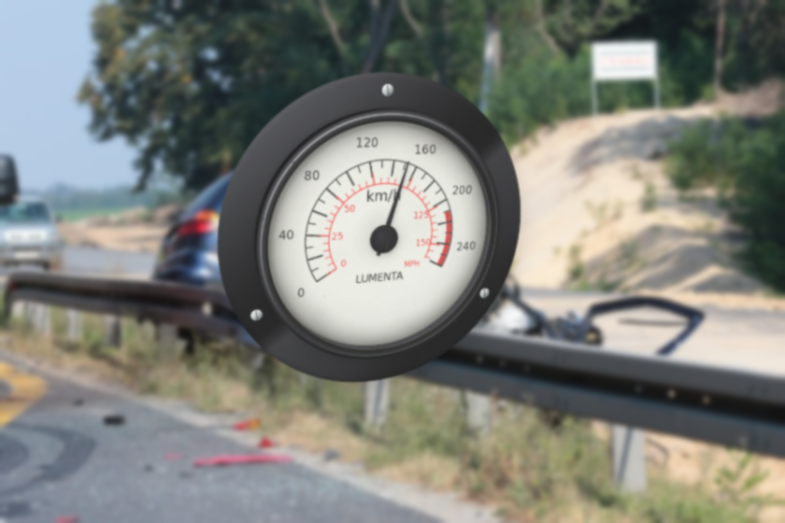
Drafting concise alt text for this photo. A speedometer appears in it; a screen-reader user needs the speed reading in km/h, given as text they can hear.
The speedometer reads 150 km/h
